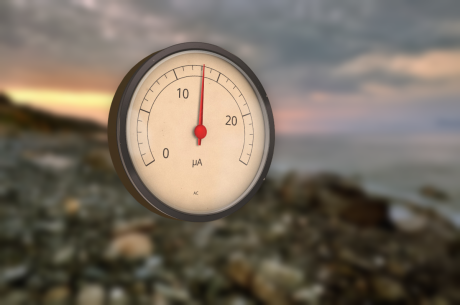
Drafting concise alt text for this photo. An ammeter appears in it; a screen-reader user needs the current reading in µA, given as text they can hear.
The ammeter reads 13 µA
